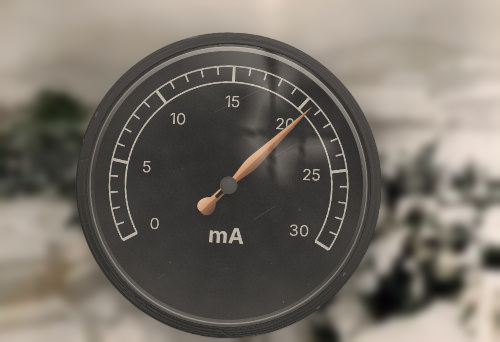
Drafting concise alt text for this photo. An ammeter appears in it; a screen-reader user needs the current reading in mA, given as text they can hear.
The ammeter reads 20.5 mA
